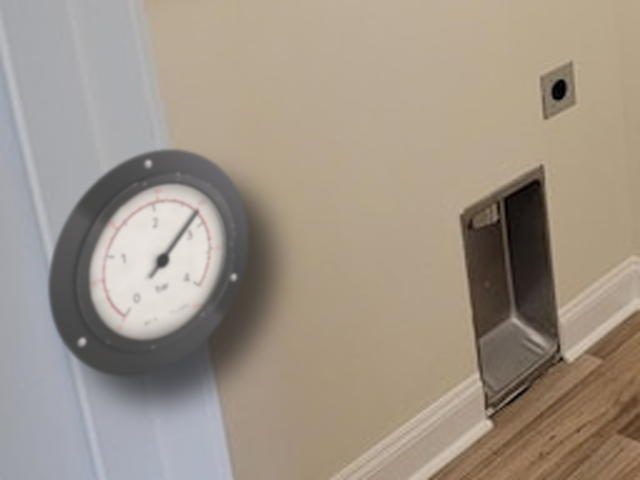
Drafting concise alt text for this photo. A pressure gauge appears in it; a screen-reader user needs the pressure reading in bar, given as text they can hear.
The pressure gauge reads 2.75 bar
